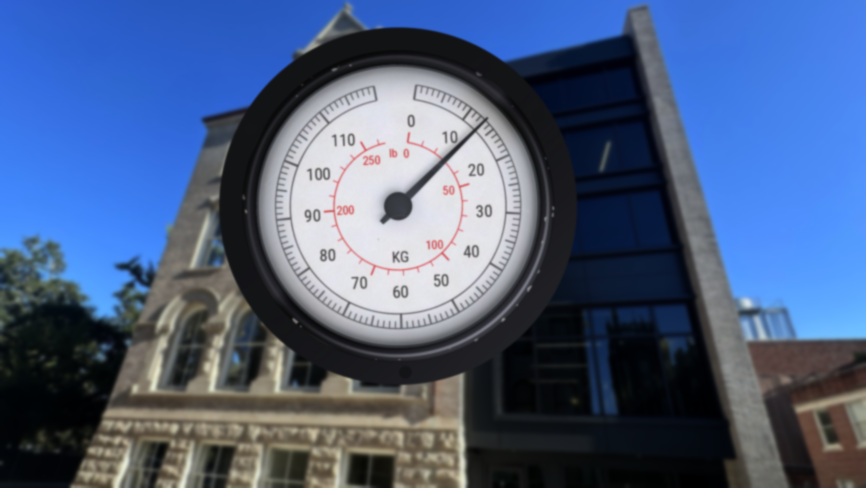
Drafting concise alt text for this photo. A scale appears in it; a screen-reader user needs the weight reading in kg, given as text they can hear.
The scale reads 13 kg
